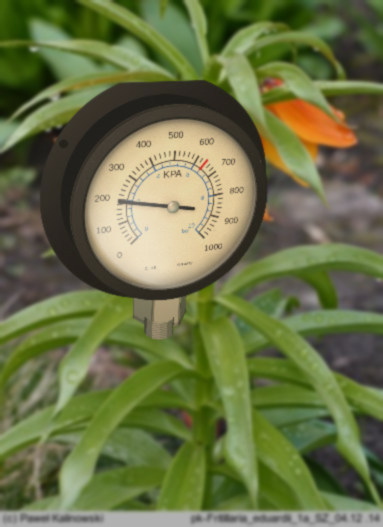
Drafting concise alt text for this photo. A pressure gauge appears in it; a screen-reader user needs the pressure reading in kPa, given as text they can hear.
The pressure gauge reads 200 kPa
